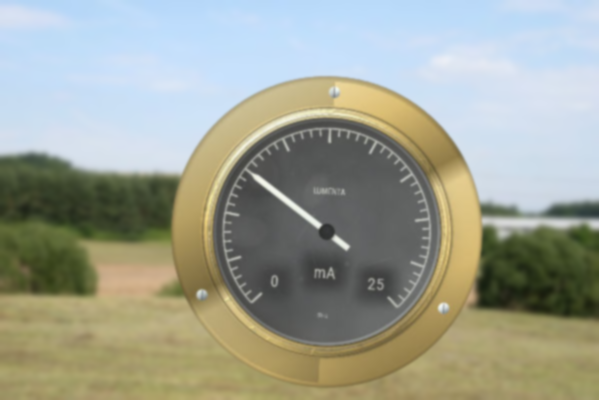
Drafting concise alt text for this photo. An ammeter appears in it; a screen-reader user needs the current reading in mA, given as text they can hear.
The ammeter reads 7.5 mA
